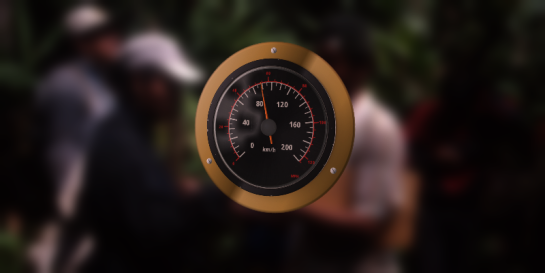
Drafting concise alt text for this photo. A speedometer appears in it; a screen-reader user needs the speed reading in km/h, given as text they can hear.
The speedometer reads 90 km/h
